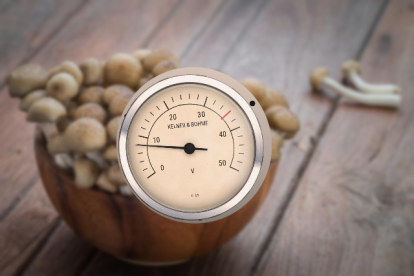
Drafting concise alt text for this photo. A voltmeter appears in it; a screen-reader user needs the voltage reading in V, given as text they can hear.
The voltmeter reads 8 V
